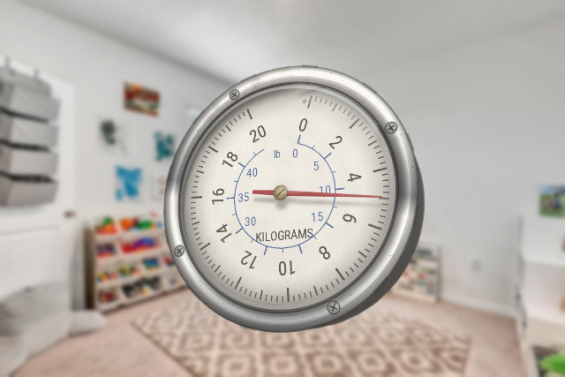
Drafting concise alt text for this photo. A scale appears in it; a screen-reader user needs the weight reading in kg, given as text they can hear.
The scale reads 5 kg
